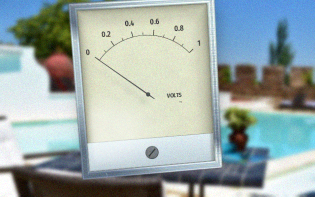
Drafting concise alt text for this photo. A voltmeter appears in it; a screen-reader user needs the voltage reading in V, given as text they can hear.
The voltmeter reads 0 V
